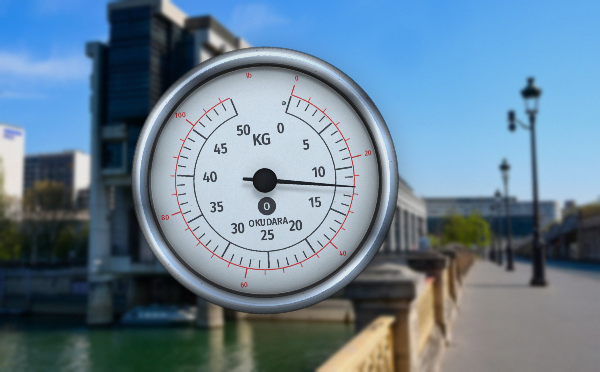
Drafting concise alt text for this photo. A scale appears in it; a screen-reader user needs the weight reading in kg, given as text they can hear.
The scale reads 12 kg
